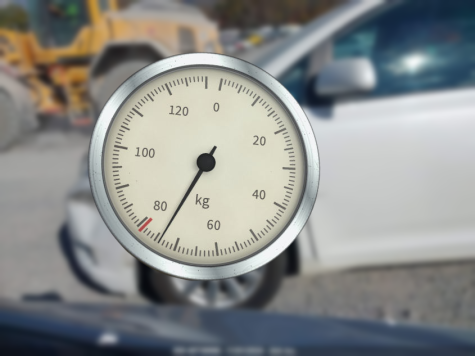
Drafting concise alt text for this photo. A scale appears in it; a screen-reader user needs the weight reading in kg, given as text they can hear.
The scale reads 74 kg
